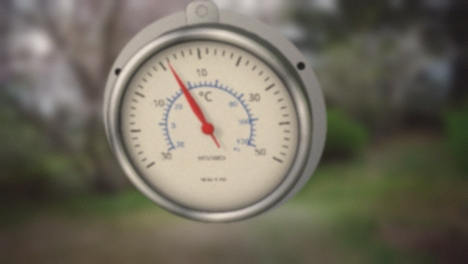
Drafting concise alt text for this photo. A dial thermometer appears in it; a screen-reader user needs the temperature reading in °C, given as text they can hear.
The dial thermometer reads 2 °C
